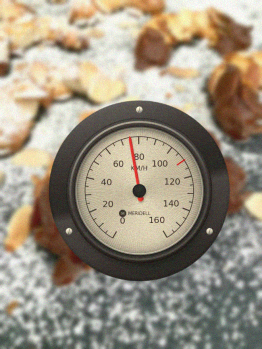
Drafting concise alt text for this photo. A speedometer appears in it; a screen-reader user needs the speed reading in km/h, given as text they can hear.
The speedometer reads 75 km/h
